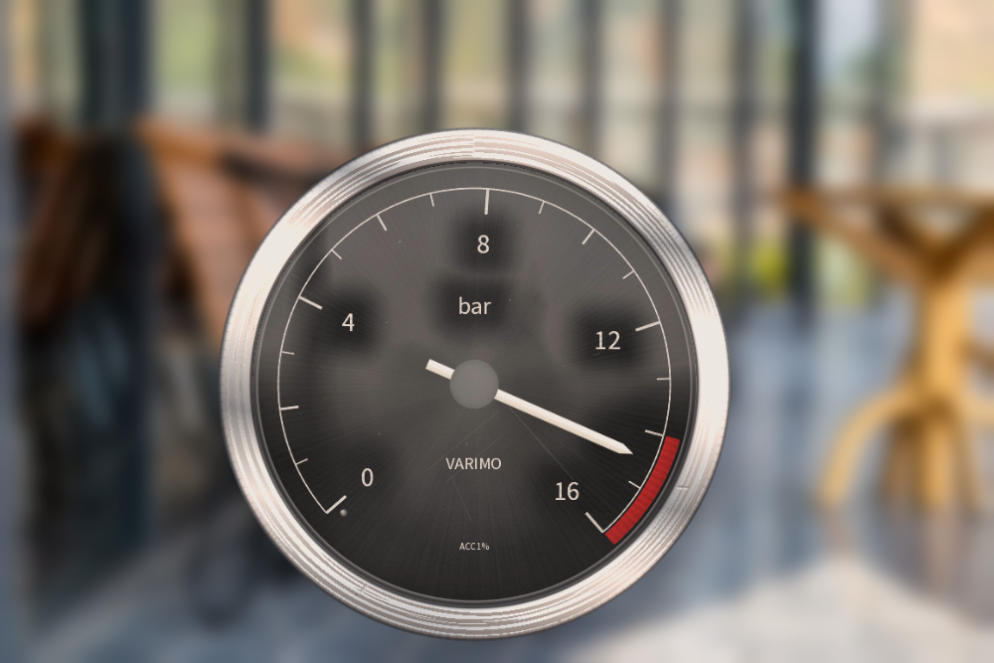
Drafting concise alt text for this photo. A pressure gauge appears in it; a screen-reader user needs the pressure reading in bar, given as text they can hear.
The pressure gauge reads 14.5 bar
